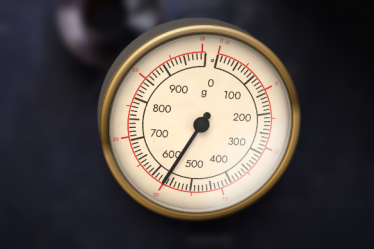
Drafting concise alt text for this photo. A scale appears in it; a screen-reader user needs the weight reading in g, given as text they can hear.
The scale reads 570 g
